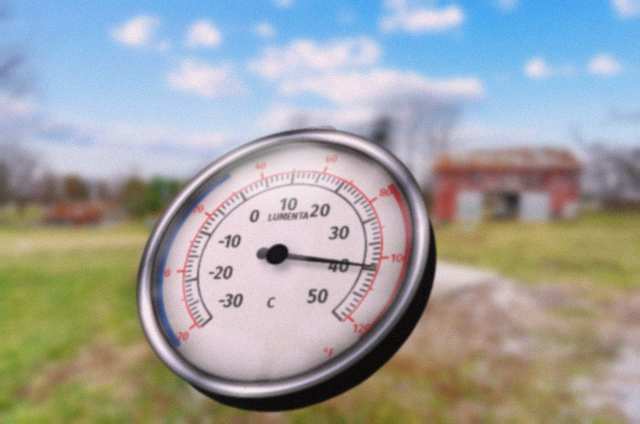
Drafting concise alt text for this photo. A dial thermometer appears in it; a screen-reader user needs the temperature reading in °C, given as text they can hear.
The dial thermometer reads 40 °C
